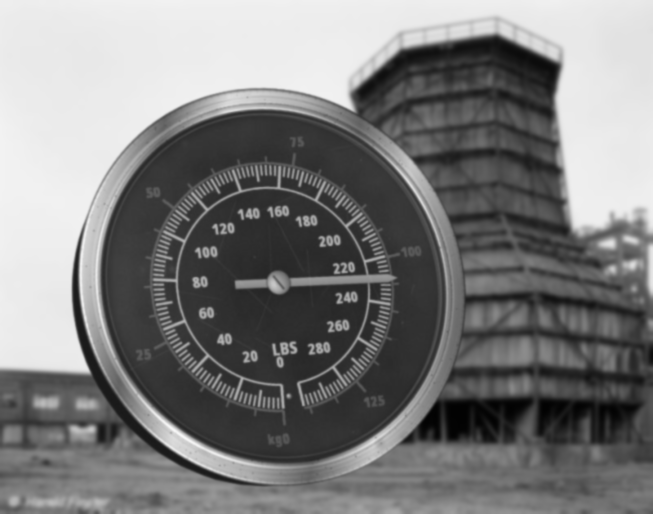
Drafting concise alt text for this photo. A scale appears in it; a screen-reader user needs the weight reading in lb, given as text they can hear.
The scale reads 230 lb
